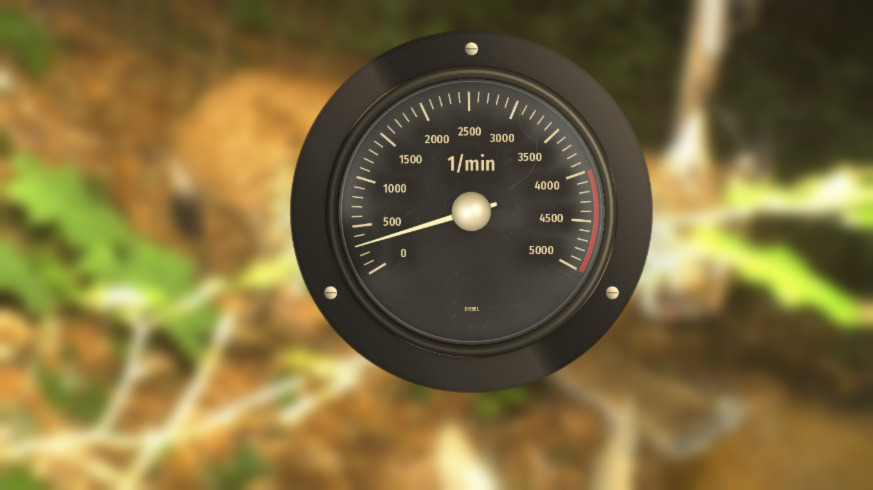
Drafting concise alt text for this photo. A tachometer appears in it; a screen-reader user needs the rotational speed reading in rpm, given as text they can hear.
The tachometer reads 300 rpm
